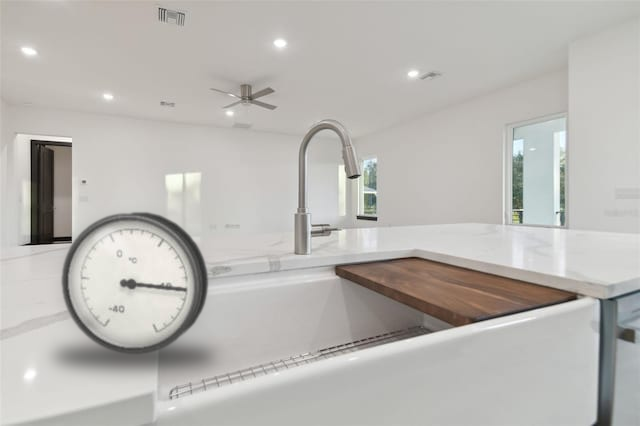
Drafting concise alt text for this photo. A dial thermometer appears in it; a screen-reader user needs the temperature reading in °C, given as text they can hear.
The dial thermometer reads 40 °C
